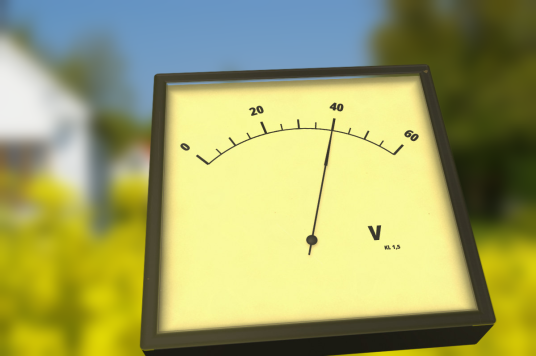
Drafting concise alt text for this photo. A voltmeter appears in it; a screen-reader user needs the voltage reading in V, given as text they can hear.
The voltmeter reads 40 V
